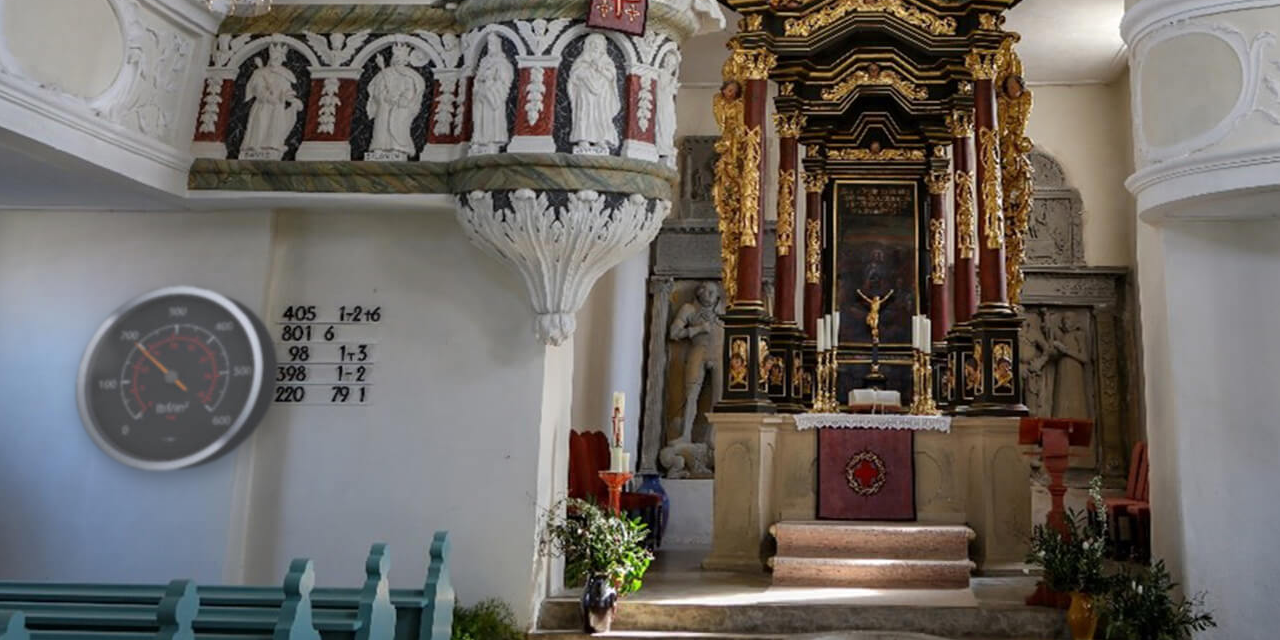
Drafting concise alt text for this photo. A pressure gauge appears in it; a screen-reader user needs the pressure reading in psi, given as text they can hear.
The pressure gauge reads 200 psi
